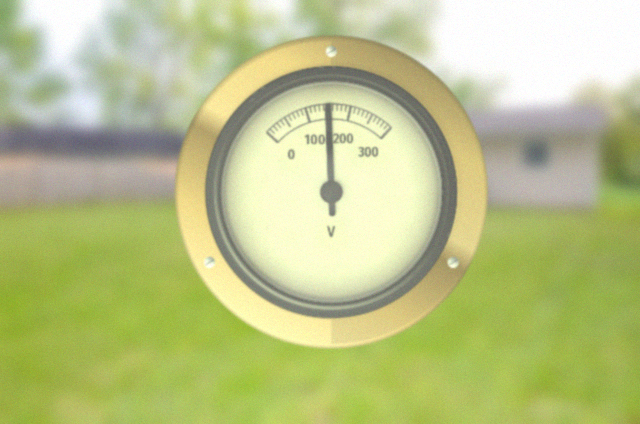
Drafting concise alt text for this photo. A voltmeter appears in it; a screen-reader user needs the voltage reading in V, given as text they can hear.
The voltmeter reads 150 V
